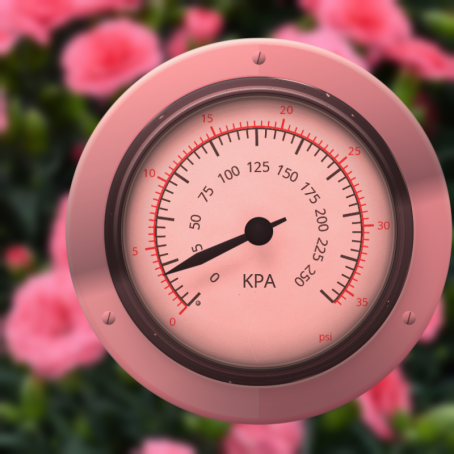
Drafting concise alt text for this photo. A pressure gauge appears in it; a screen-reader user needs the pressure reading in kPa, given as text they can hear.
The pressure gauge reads 20 kPa
